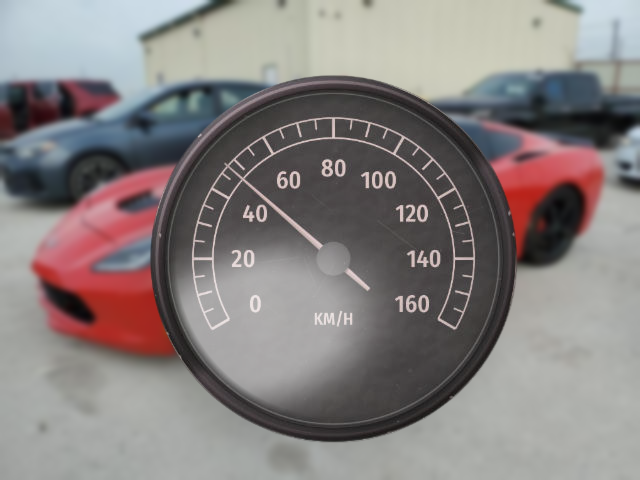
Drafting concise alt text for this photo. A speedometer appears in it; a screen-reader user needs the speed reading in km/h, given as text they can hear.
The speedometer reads 47.5 km/h
